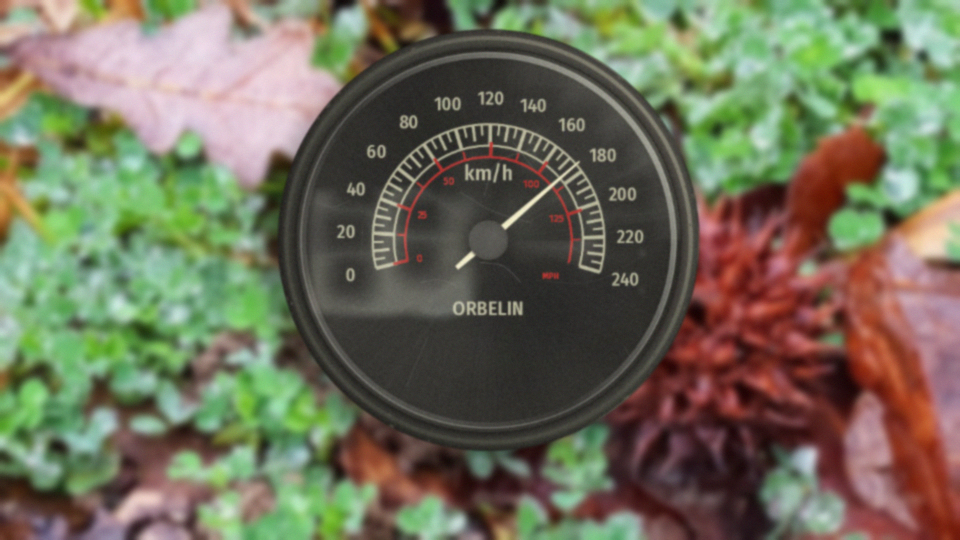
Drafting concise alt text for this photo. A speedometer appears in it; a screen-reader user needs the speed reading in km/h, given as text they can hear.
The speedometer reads 175 km/h
